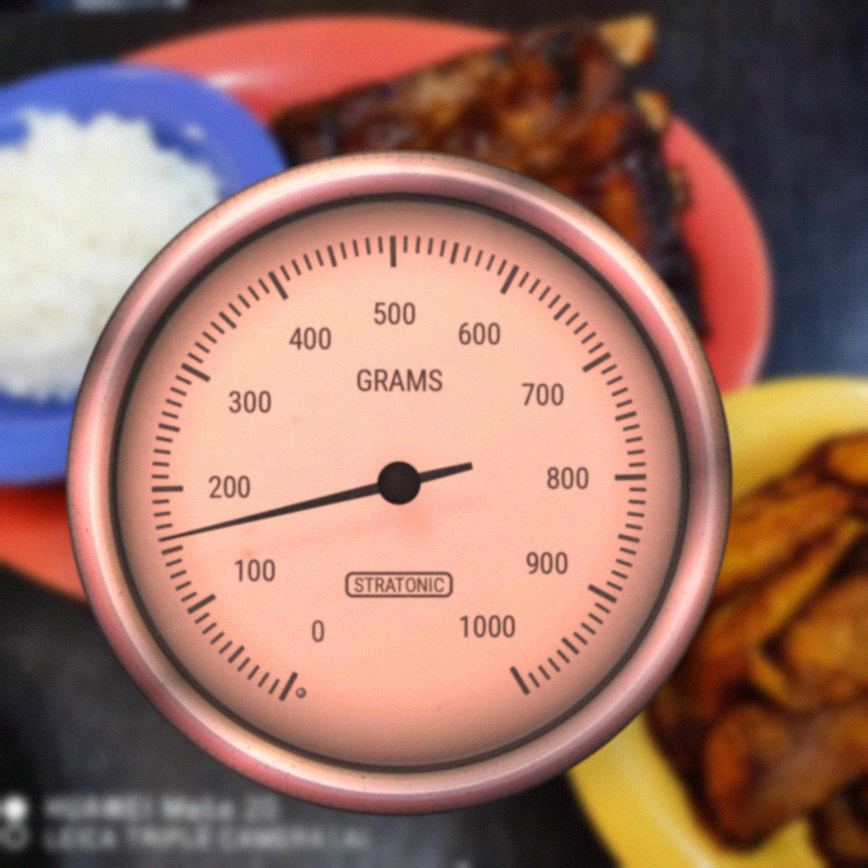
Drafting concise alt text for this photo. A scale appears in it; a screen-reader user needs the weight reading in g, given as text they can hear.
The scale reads 160 g
